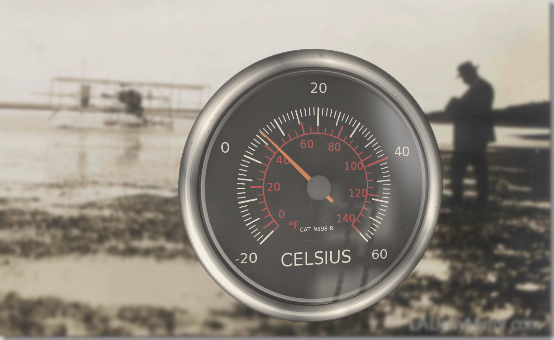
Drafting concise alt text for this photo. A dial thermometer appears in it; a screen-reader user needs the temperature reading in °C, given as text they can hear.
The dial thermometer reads 6 °C
